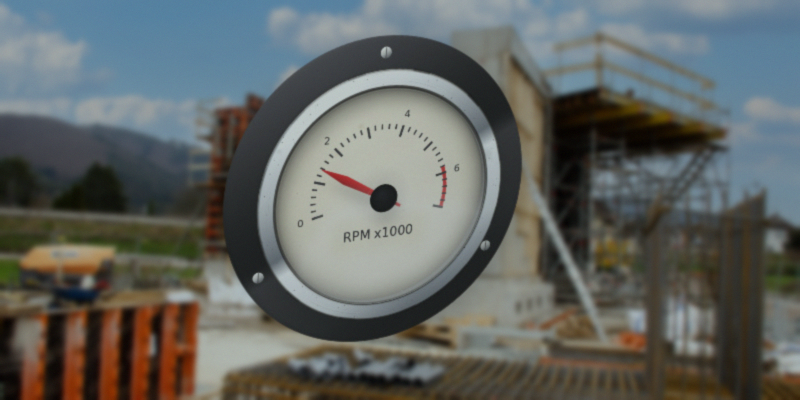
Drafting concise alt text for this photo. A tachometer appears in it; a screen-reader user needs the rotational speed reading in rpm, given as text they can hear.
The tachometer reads 1400 rpm
